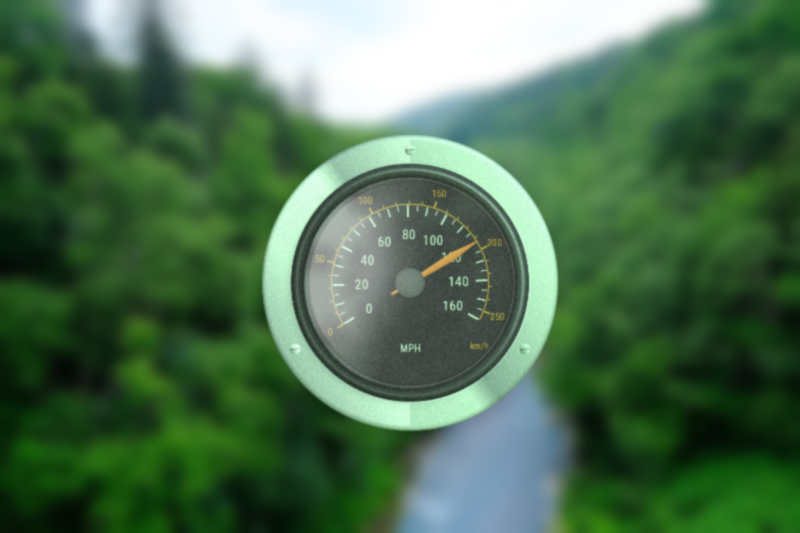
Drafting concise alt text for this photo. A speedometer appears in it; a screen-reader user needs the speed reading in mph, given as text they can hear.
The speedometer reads 120 mph
